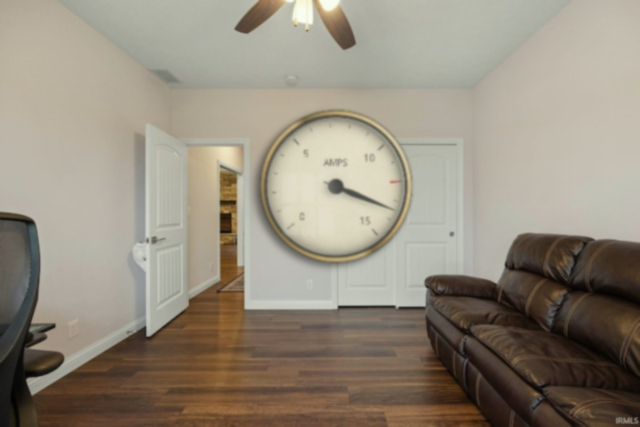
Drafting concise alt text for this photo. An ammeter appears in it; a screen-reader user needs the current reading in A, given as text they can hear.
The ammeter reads 13.5 A
